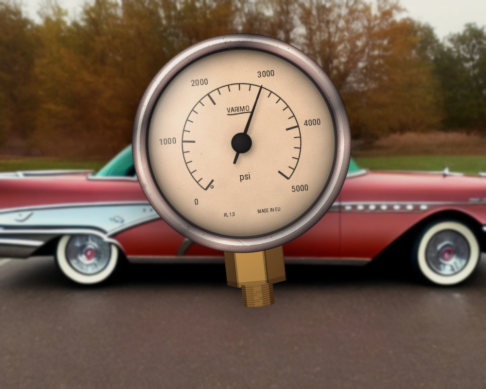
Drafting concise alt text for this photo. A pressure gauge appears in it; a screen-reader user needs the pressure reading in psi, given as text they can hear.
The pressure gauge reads 3000 psi
